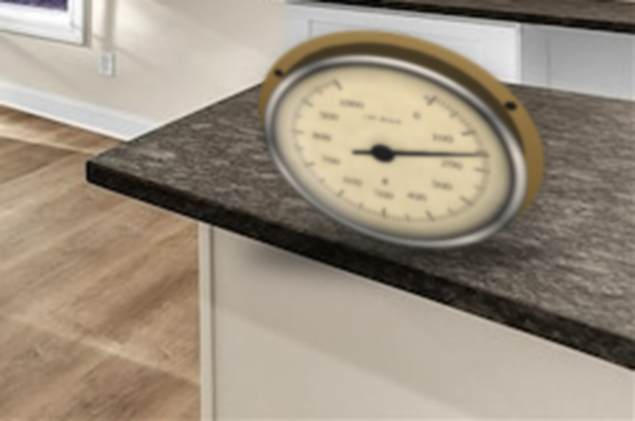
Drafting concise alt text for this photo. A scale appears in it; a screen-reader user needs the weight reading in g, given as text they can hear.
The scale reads 150 g
